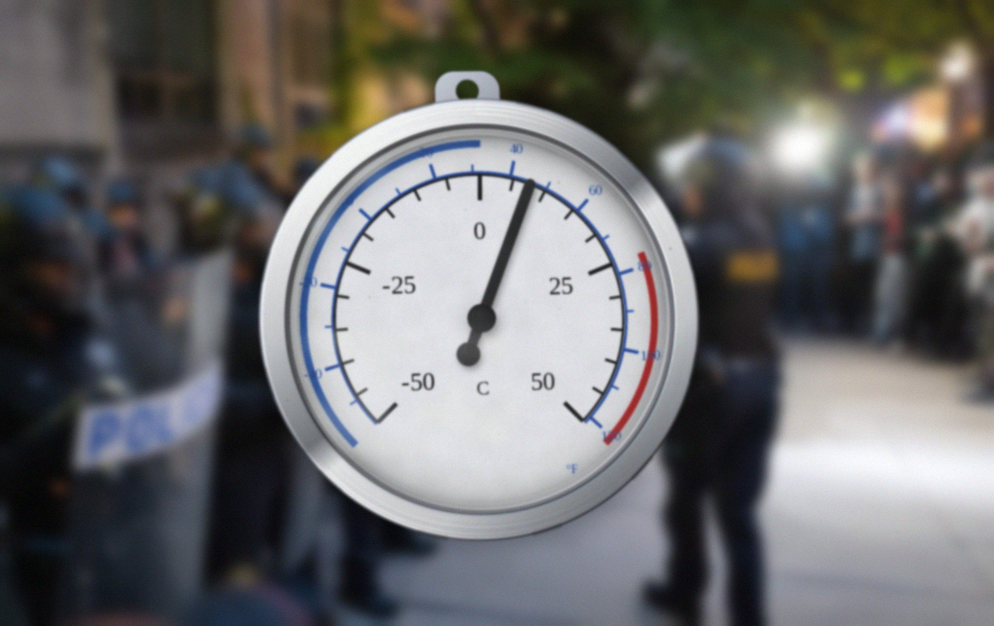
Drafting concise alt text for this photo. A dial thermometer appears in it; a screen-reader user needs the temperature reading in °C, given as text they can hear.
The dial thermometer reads 7.5 °C
